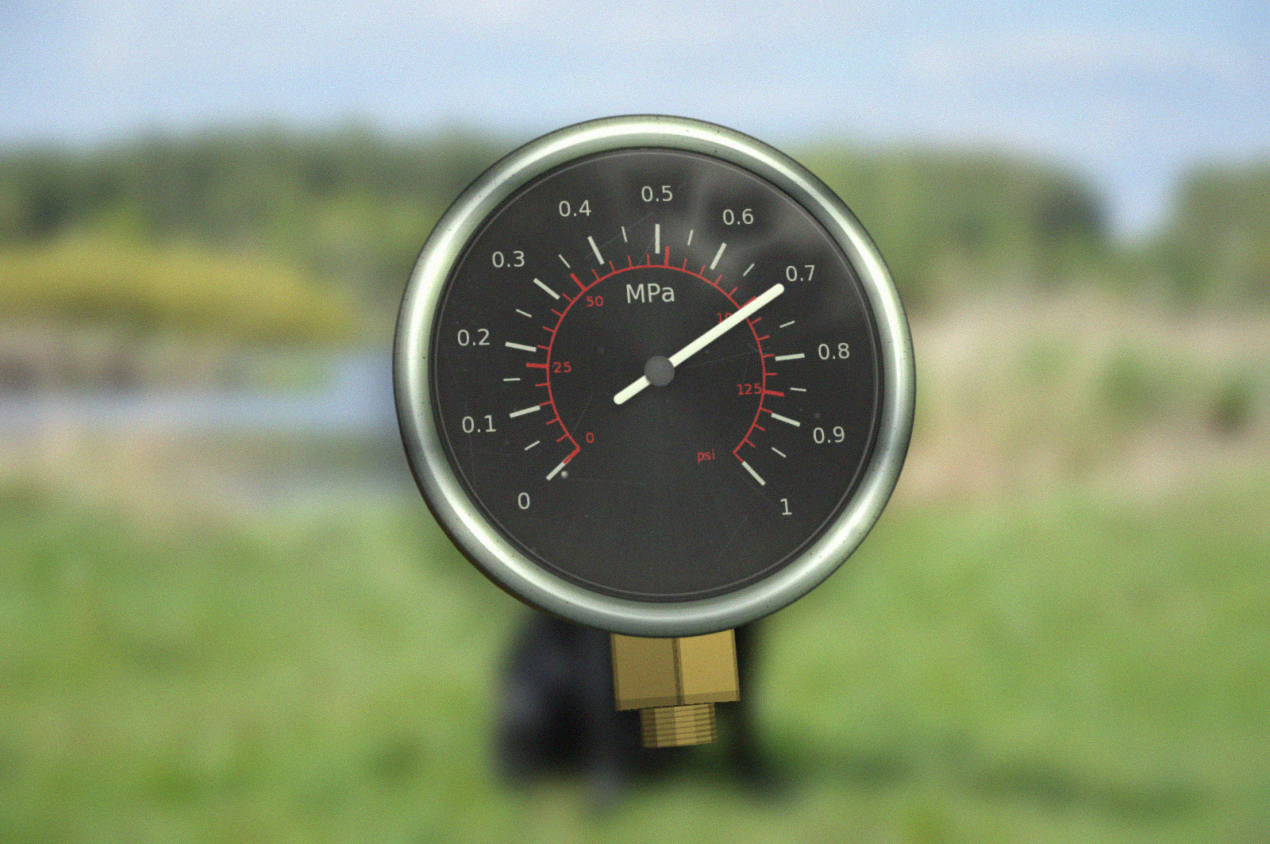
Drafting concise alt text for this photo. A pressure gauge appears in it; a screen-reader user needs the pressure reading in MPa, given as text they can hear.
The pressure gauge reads 0.7 MPa
